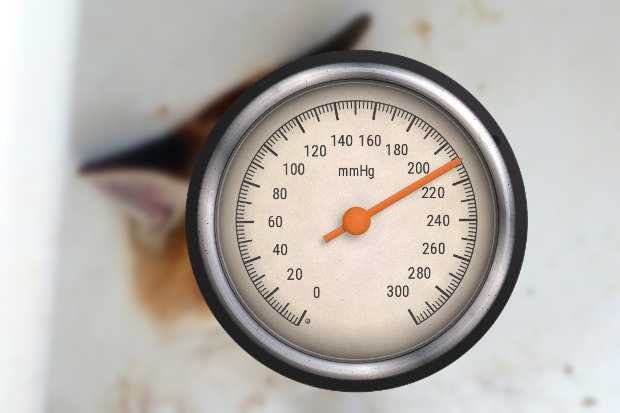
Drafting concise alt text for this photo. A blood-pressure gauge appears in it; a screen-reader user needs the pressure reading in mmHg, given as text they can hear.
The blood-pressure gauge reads 210 mmHg
